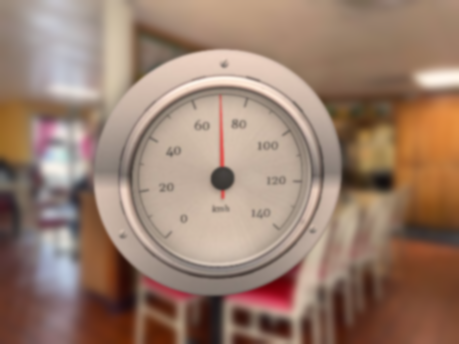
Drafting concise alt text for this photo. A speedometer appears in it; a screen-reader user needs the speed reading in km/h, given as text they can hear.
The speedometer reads 70 km/h
